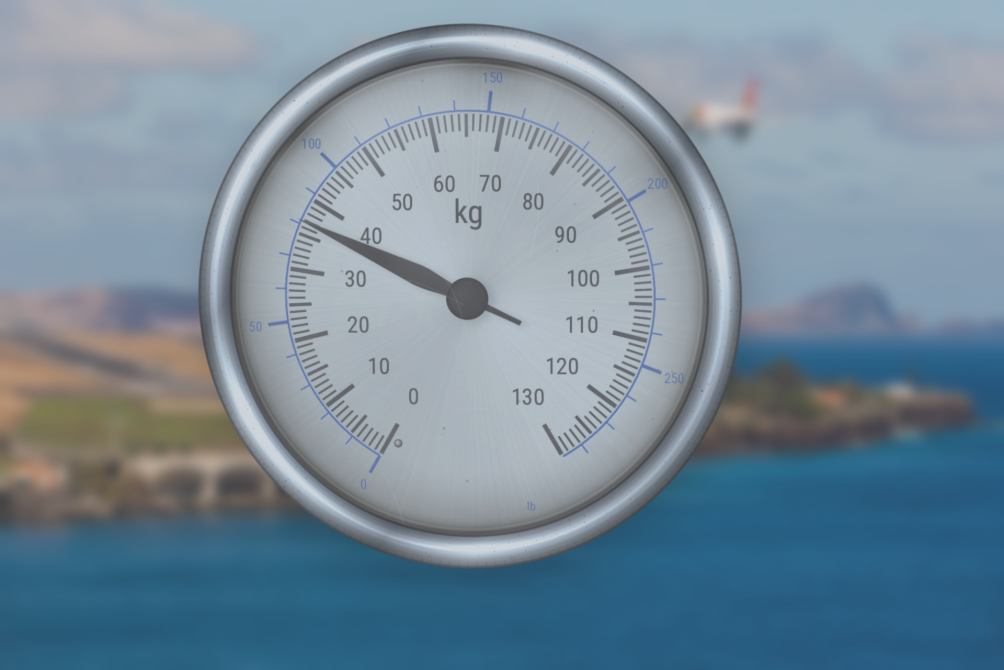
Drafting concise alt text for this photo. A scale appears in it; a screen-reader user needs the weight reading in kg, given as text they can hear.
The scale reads 37 kg
